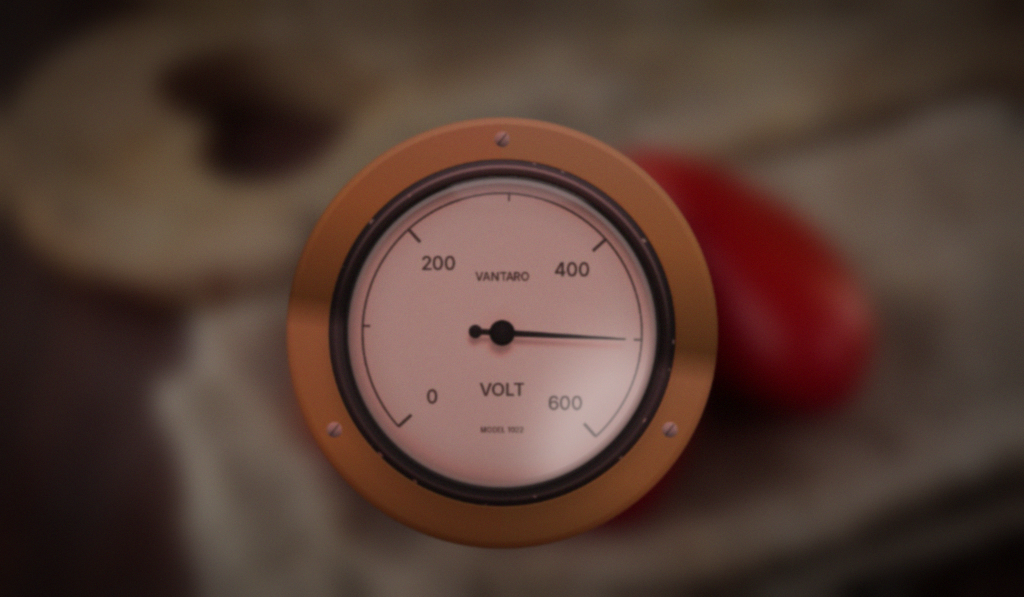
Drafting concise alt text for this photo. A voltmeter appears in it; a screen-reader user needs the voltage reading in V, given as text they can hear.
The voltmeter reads 500 V
